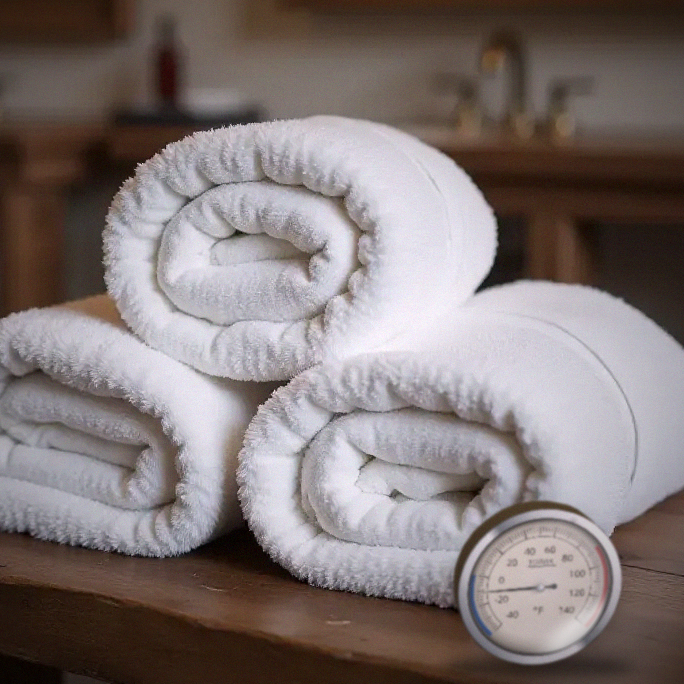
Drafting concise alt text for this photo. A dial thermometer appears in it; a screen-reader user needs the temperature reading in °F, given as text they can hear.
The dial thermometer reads -10 °F
